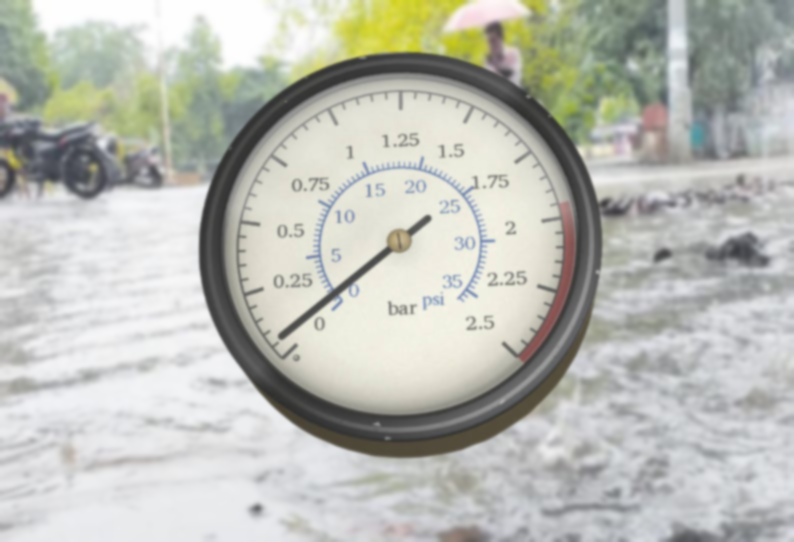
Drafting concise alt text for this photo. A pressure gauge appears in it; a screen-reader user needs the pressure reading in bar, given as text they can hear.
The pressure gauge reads 0.05 bar
